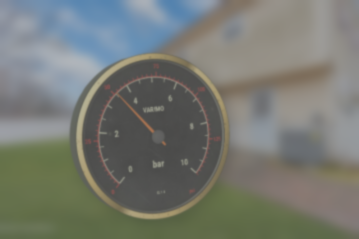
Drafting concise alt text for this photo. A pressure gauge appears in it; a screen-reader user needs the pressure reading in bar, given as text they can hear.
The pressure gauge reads 3.5 bar
